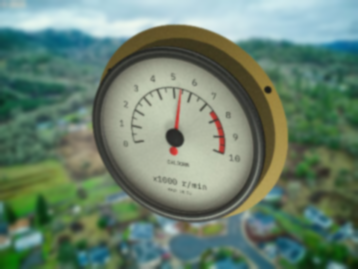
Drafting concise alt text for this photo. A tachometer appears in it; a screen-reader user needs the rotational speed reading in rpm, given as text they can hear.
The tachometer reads 5500 rpm
